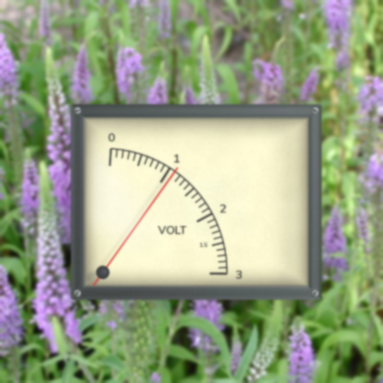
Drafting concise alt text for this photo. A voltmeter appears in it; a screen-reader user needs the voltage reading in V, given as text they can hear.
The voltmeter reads 1.1 V
